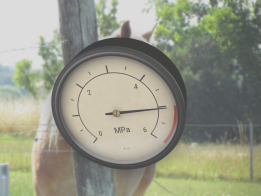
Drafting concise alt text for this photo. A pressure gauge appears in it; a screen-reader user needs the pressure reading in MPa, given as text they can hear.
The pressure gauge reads 5 MPa
